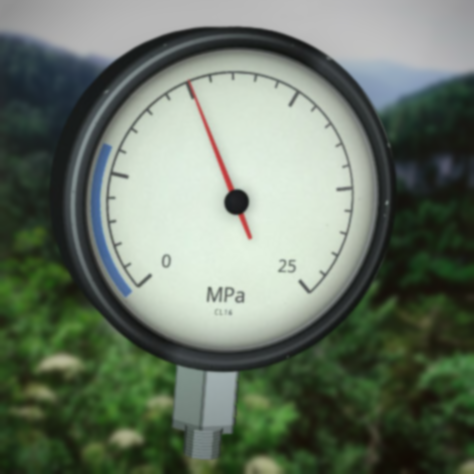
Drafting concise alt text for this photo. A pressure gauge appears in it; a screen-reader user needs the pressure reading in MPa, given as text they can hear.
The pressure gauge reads 10 MPa
